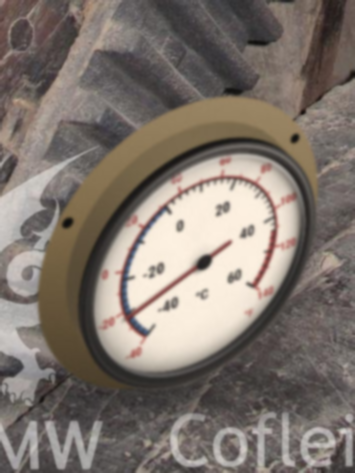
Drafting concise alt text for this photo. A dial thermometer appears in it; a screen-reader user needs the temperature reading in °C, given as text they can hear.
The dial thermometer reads -30 °C
